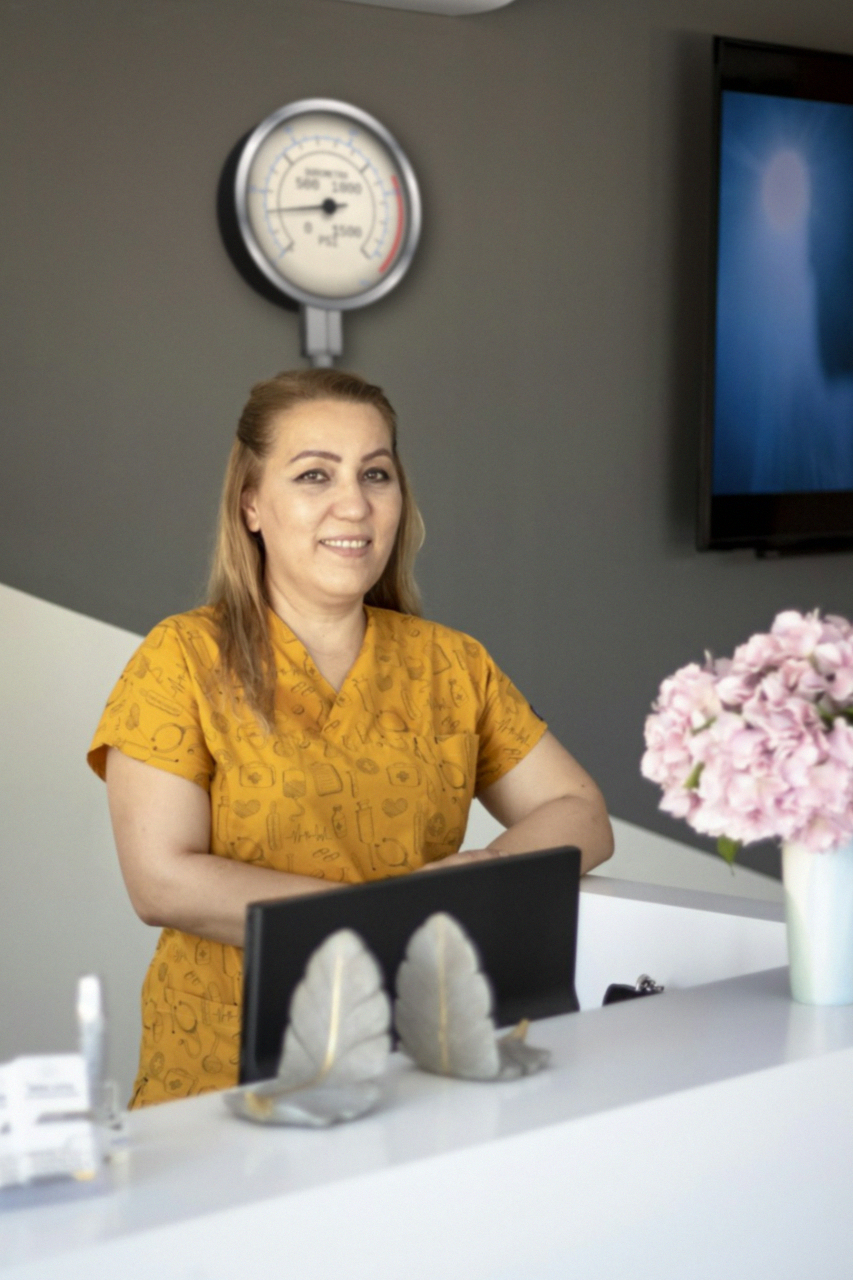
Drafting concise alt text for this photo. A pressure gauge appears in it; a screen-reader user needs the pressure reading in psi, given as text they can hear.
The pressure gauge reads 200 psi
